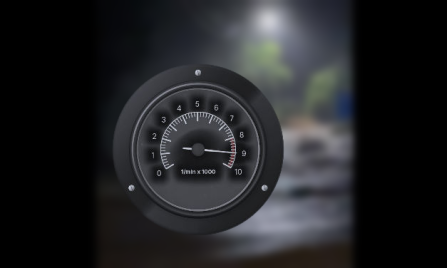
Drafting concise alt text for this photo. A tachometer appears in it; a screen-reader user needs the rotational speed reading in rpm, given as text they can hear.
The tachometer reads 9000 rpm
